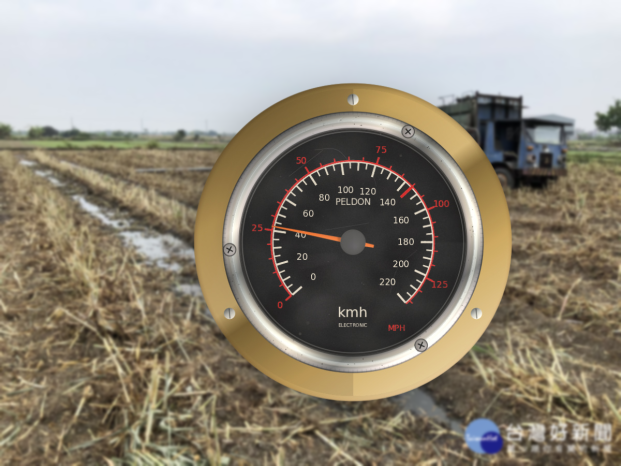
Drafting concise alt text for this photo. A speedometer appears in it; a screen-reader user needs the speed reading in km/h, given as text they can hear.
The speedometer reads 42.5 km/h
